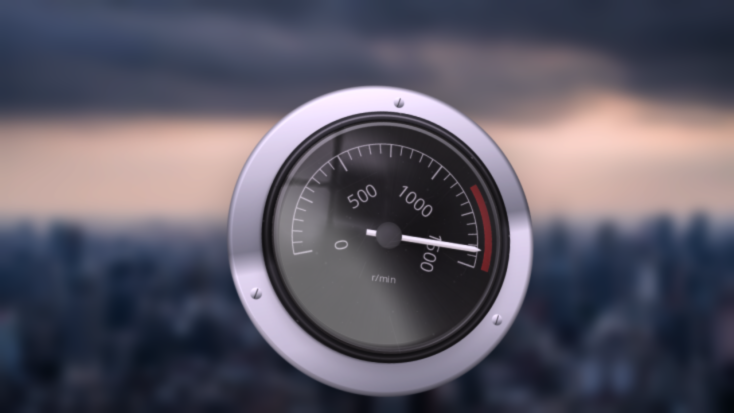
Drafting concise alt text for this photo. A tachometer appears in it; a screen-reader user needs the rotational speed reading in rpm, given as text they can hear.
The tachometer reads 1425 rpm
